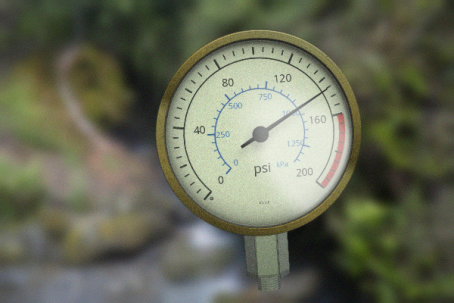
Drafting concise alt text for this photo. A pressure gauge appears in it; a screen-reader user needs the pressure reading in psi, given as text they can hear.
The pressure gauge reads 145 psi
